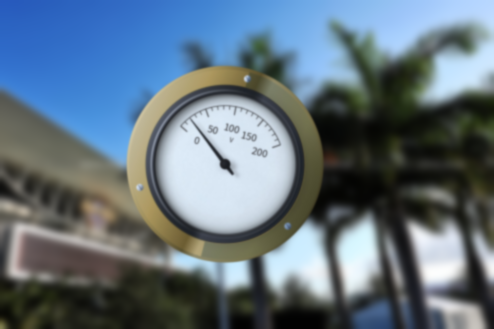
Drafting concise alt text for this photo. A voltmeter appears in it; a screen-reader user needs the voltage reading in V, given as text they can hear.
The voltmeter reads 20 V
